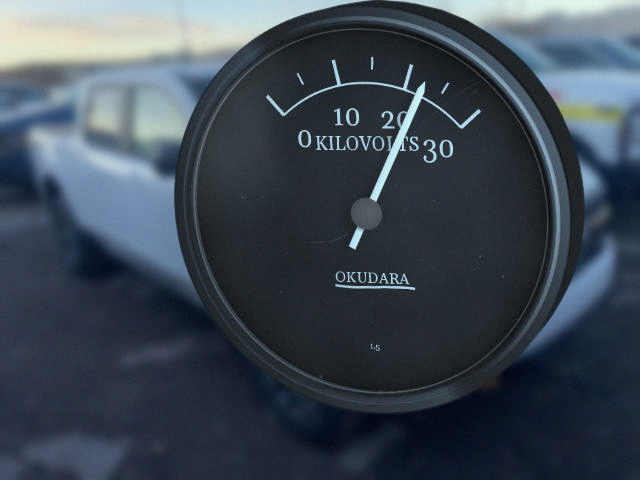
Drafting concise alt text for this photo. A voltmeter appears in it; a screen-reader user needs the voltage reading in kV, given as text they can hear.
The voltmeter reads 22.5 kV
